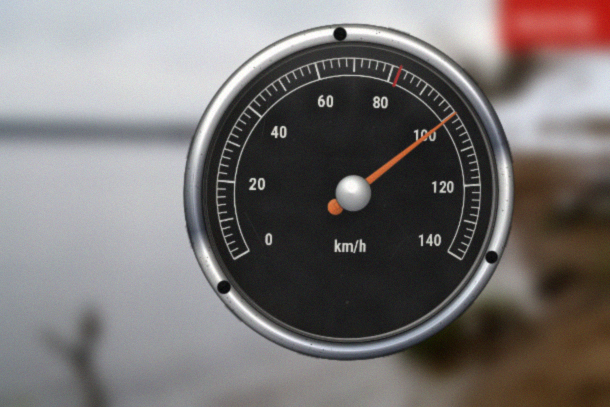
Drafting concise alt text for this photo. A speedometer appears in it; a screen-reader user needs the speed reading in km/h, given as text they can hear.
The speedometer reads 100 km/h
